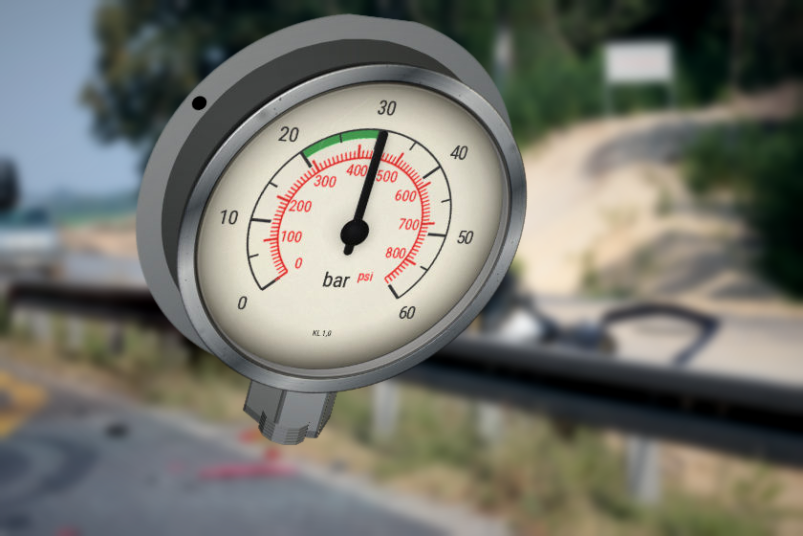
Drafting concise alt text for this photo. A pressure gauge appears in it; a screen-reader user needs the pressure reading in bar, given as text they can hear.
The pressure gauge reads 30 bar
